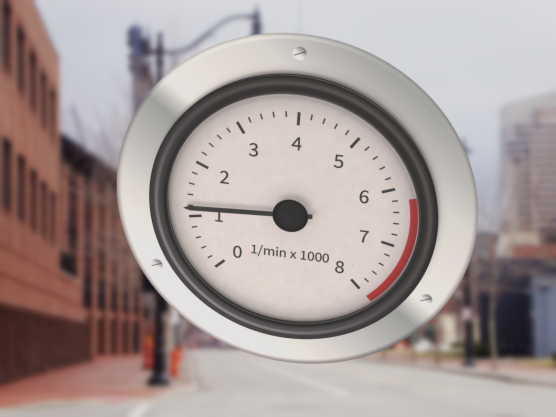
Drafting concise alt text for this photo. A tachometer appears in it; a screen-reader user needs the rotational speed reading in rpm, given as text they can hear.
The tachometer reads 1200 rpm
